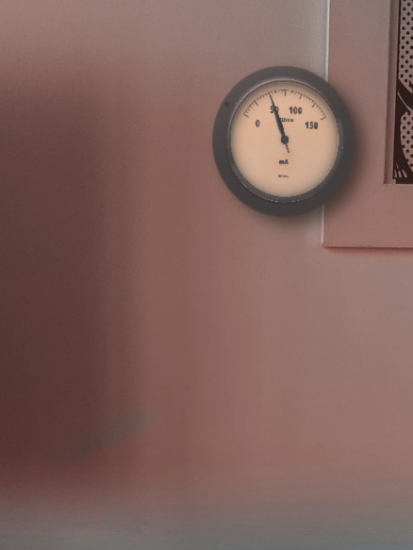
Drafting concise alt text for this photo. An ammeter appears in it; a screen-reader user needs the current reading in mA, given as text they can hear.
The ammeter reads 50 mA
